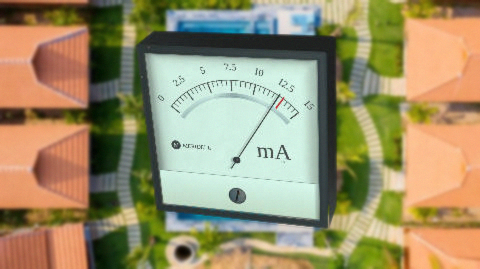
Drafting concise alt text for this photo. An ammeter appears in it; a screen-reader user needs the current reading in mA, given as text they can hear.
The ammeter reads 12.5 mA
